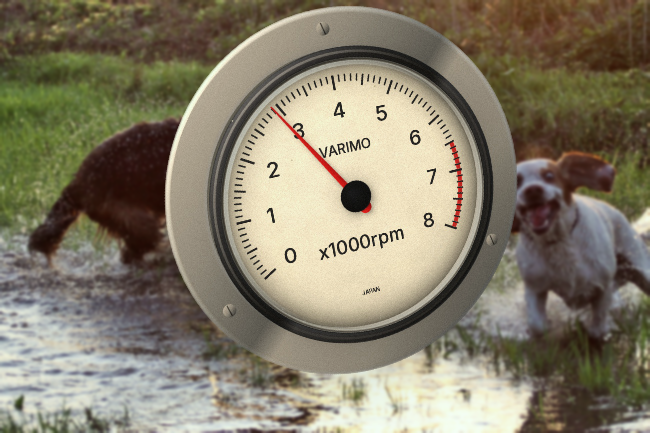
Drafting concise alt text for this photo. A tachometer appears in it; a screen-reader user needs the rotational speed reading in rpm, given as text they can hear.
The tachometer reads 2900 rpm
